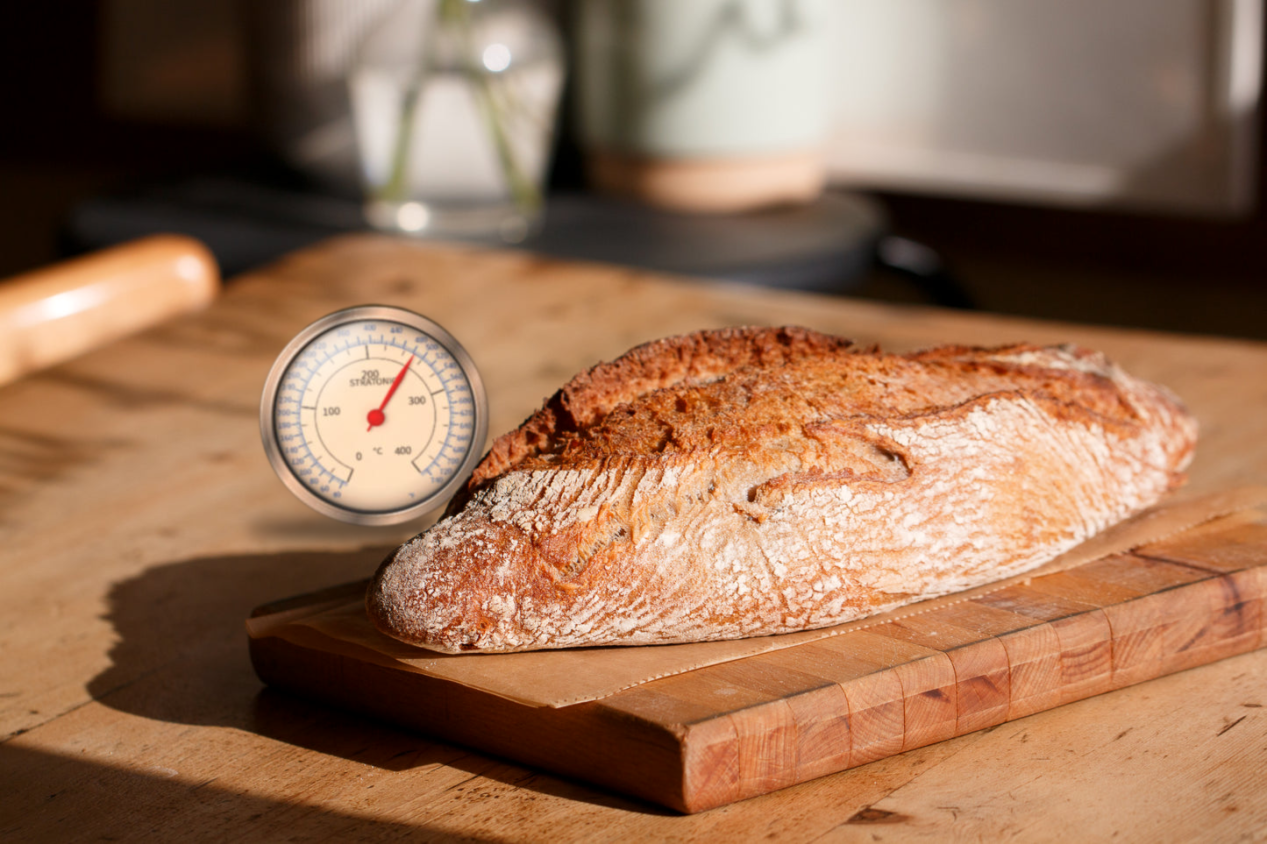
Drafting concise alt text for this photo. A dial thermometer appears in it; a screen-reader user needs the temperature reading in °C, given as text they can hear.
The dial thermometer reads 250 °C
